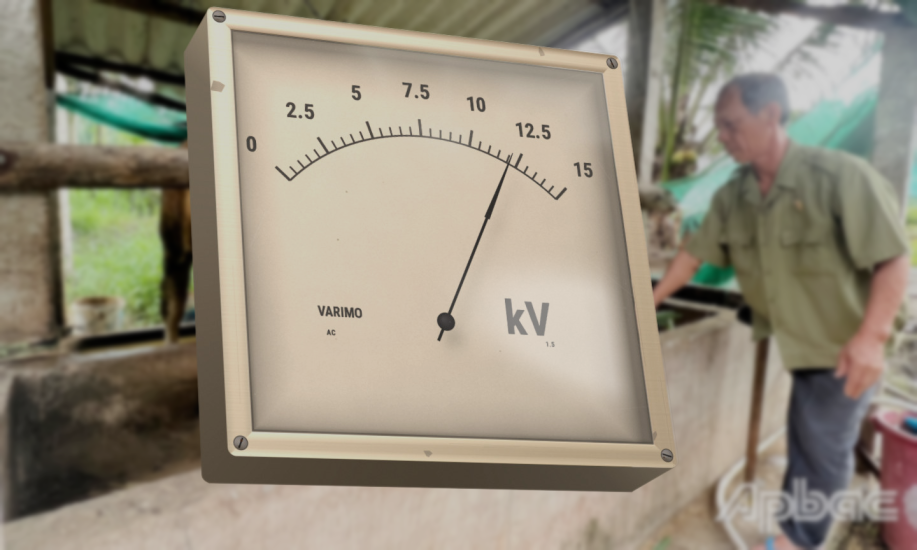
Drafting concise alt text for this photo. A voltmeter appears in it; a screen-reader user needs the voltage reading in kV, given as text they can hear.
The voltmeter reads 12 kV
